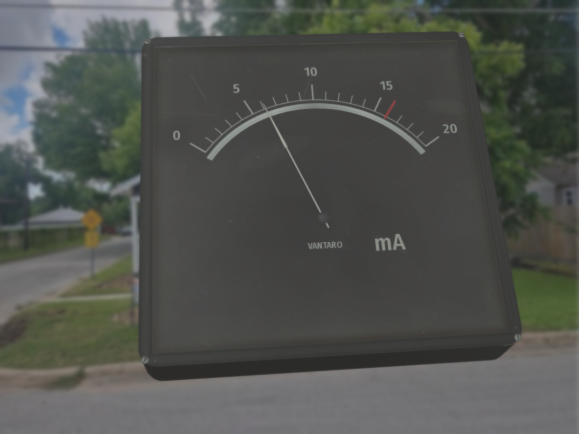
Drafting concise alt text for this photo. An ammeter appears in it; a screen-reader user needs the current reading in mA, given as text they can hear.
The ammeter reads 6 mA
